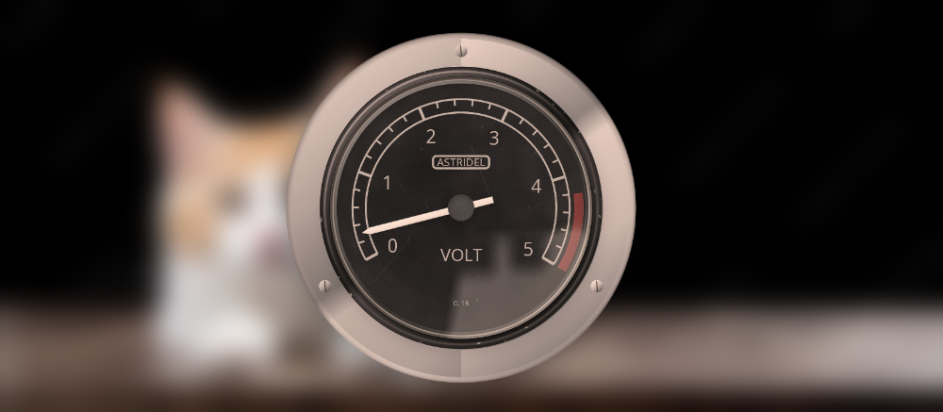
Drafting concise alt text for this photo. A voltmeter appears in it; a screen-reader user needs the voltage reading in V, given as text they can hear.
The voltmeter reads 0.3 V
